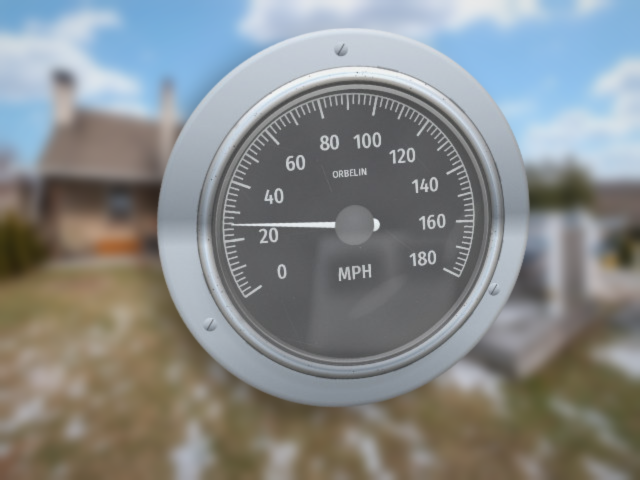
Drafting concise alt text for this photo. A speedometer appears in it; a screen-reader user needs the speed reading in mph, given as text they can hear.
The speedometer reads 26 mph
